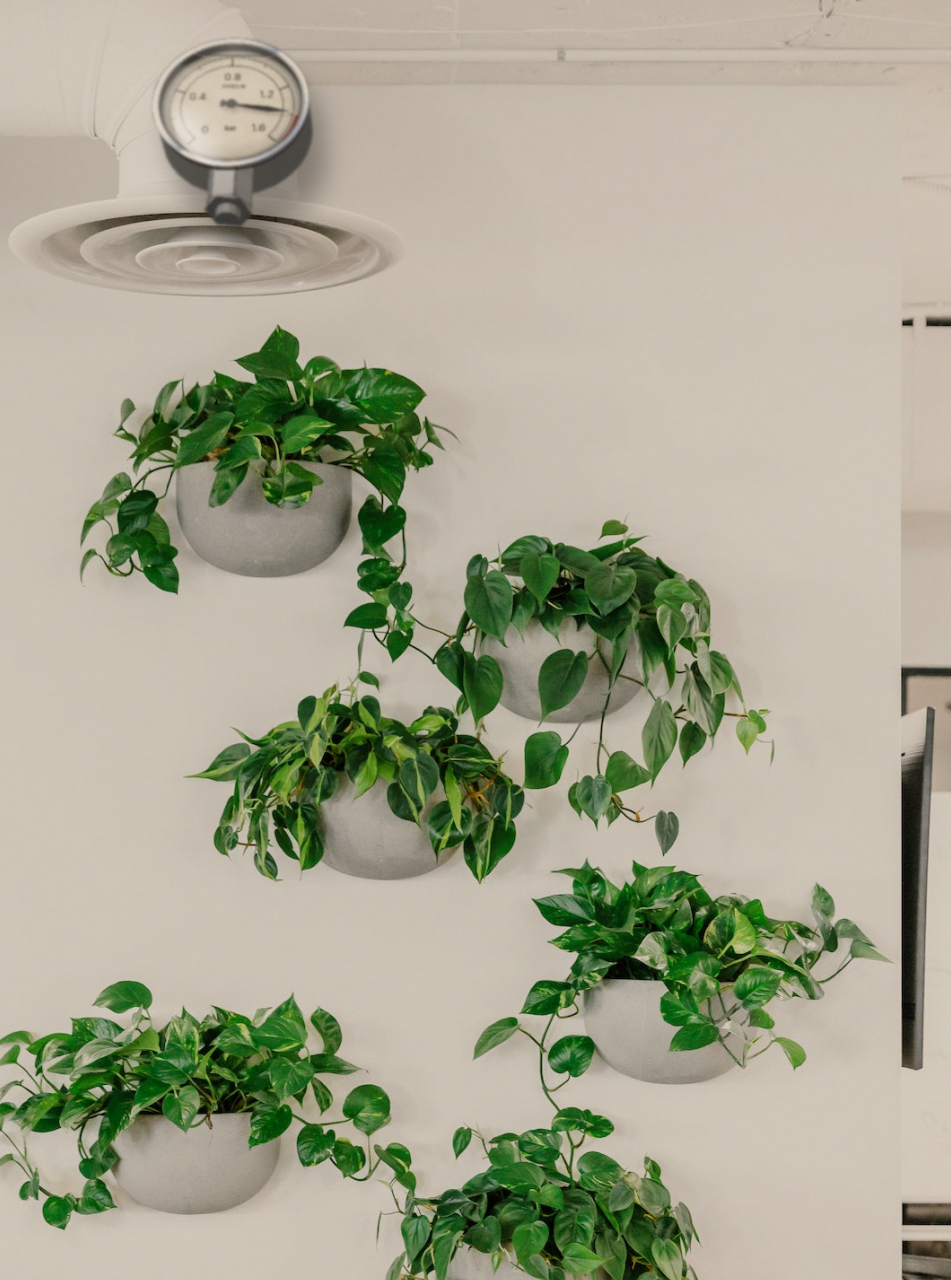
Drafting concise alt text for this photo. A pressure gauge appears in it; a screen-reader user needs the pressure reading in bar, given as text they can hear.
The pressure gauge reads 1.4 bar
